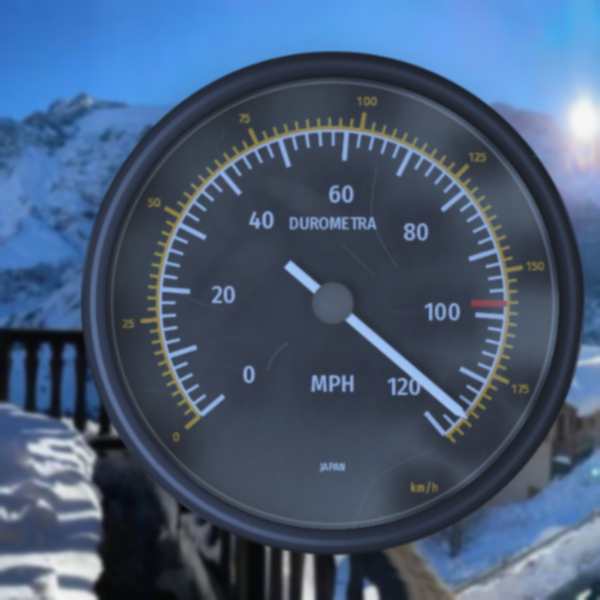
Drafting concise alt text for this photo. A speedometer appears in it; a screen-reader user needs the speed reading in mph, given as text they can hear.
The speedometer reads 116 mph
